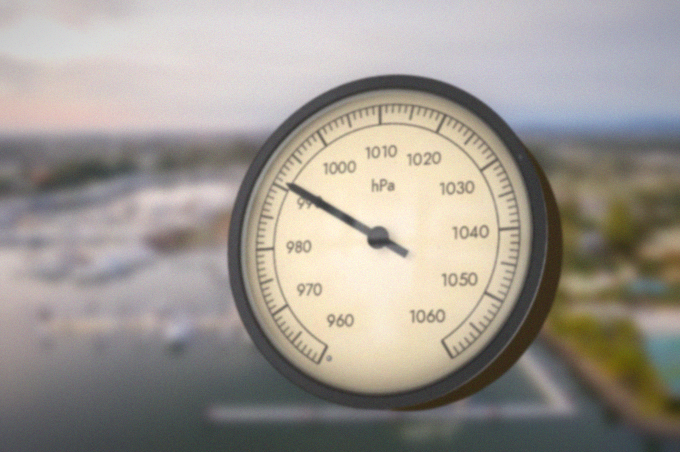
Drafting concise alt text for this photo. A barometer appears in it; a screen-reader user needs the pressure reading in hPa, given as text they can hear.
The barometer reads 991 hPa
